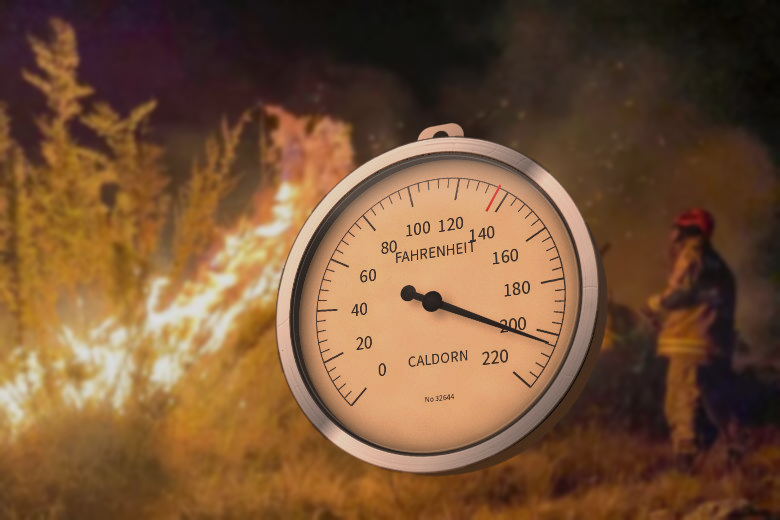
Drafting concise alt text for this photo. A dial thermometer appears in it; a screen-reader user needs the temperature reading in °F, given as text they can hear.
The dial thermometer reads 204 °F
